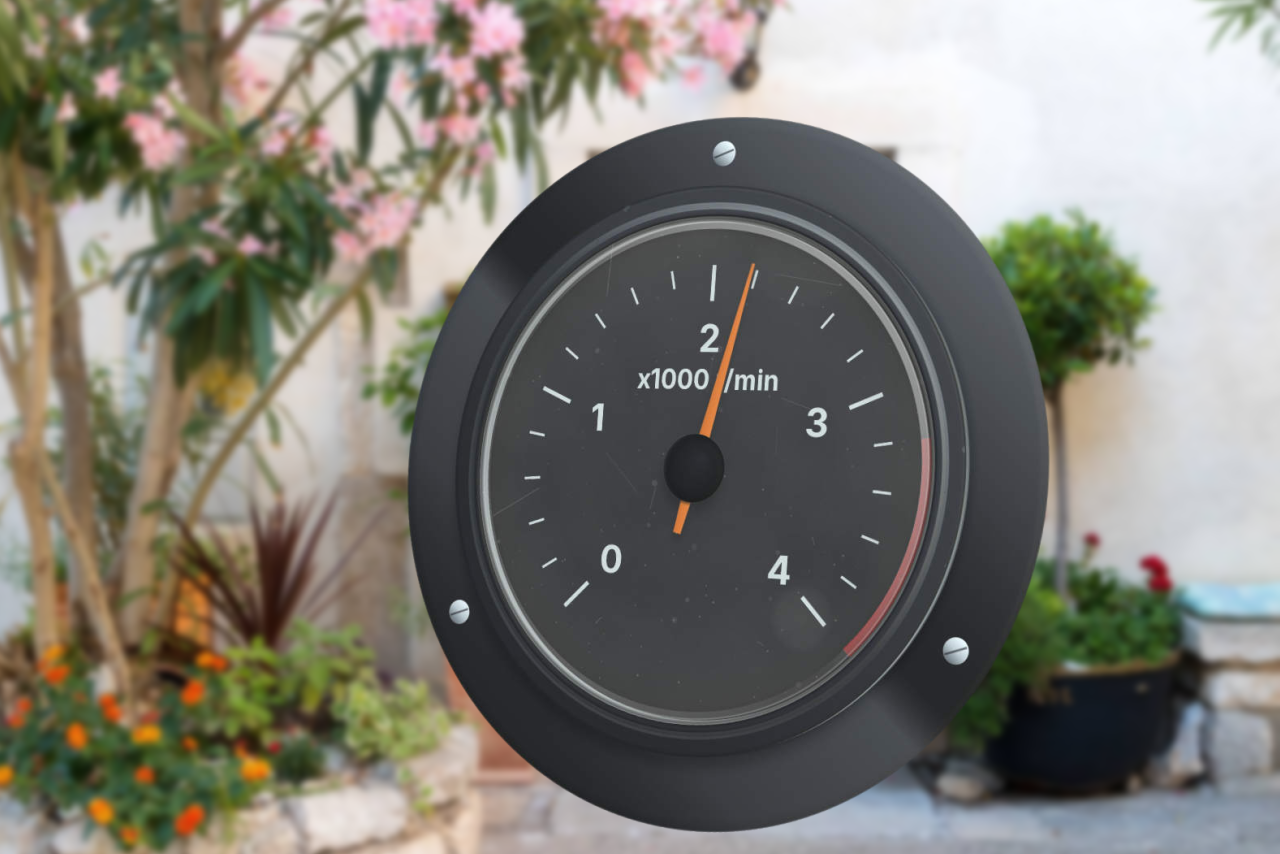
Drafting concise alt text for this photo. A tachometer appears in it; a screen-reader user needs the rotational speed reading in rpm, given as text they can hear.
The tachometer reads 2200 rpm
